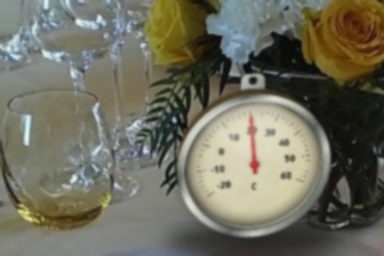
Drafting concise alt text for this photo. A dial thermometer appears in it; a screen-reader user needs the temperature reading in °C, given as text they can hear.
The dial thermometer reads 20 °C
